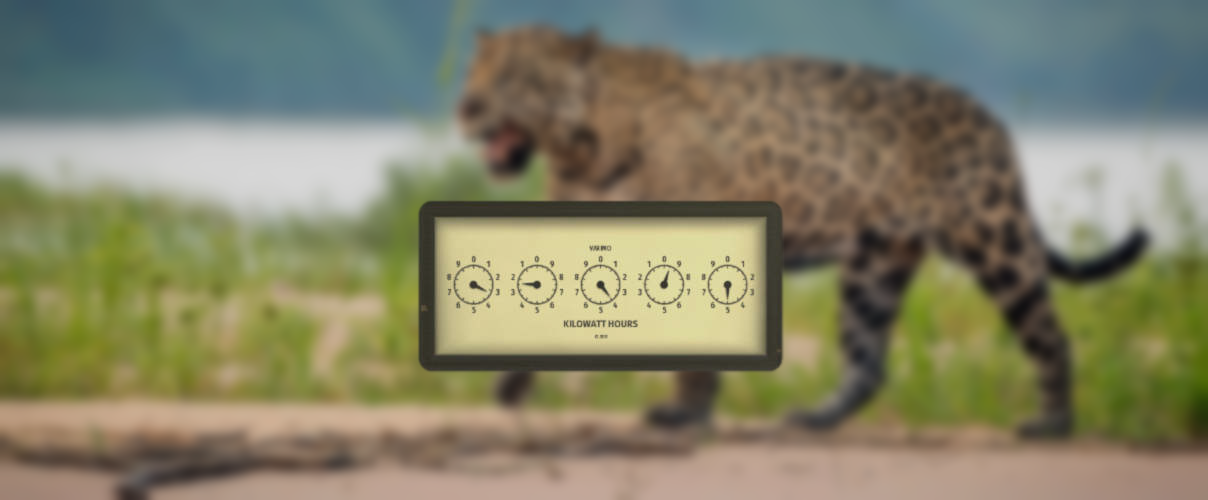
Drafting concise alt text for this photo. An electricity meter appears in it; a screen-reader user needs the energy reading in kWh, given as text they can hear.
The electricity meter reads 32395 kWh
